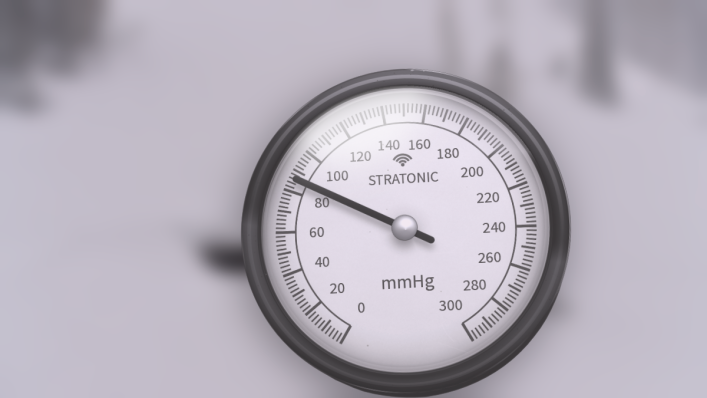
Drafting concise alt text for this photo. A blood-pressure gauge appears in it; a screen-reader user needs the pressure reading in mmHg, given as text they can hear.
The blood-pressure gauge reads 86 mmHg
